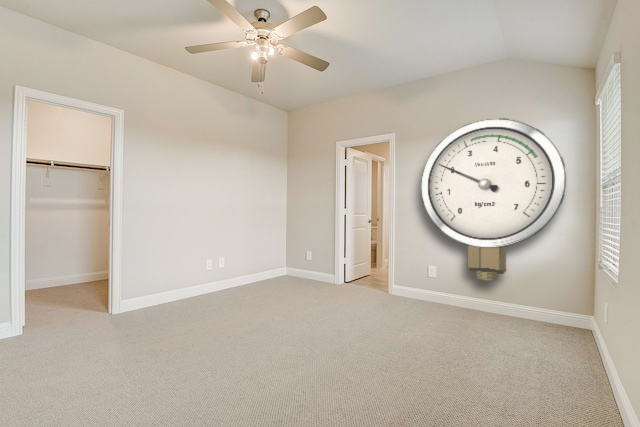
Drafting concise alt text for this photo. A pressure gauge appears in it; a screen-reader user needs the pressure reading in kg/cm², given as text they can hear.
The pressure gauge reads 2 kg/cm²
